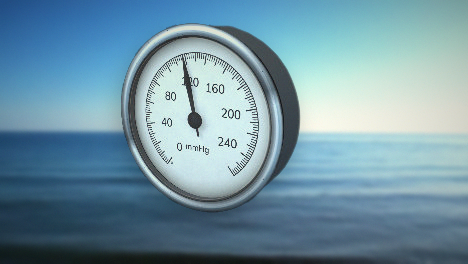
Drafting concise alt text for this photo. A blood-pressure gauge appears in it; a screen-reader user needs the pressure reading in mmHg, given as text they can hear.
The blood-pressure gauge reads 120 mmHg
